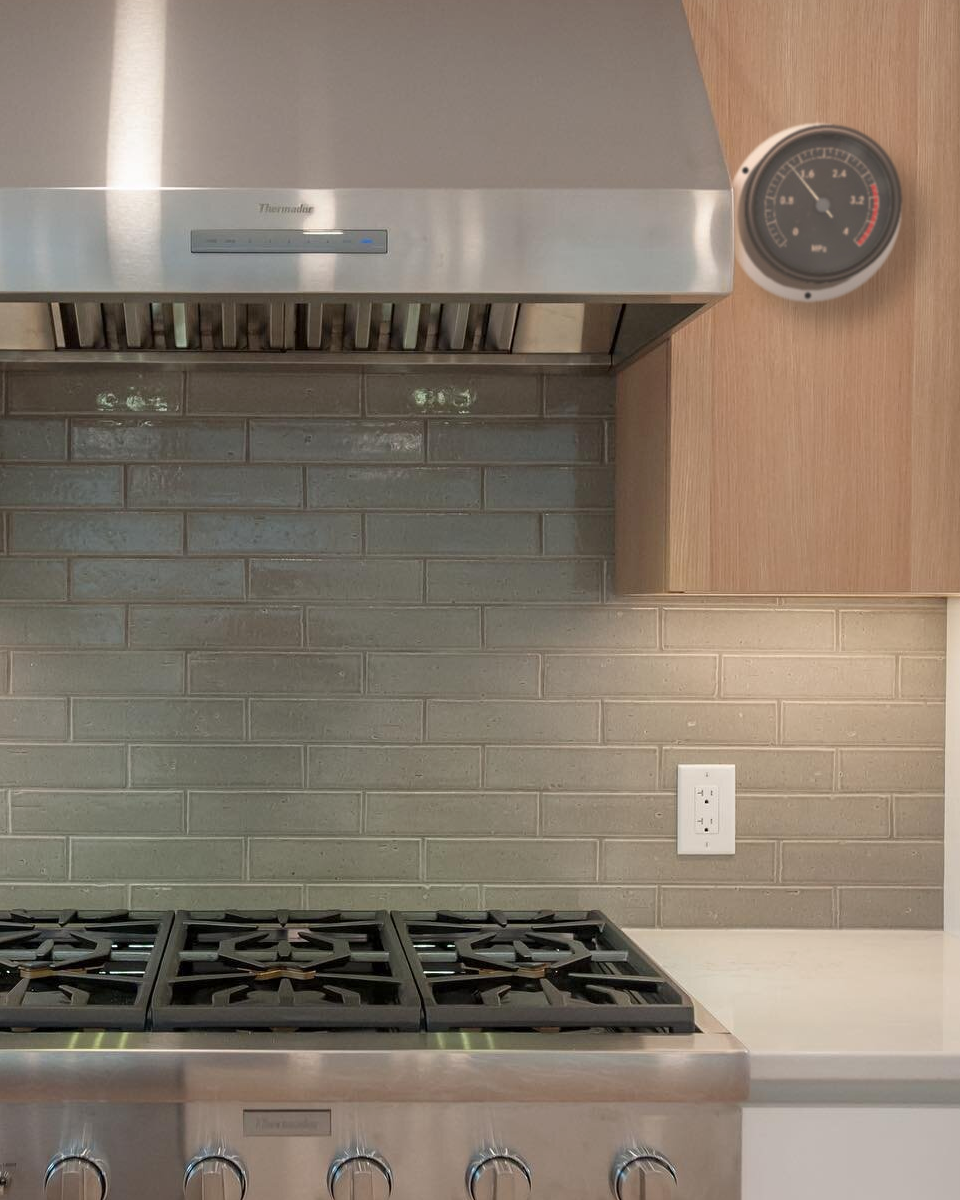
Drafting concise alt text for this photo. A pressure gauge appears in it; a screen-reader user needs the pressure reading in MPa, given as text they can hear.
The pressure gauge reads 1.4 MPa
